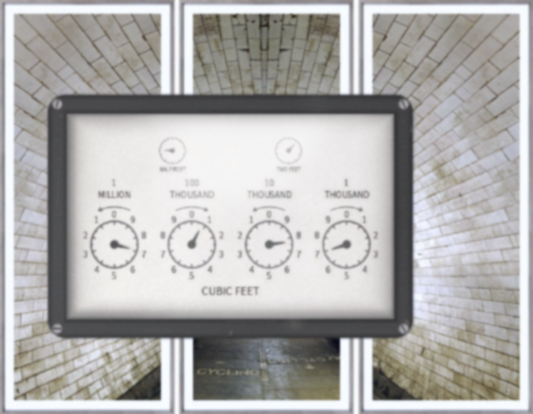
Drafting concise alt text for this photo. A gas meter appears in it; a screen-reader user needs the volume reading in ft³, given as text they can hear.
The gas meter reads 707700 ft³
